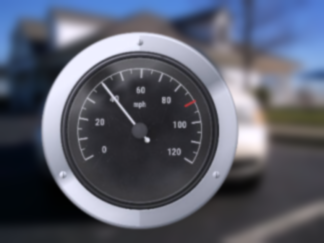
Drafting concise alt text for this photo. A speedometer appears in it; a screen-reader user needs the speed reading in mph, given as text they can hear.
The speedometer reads 40 mph
